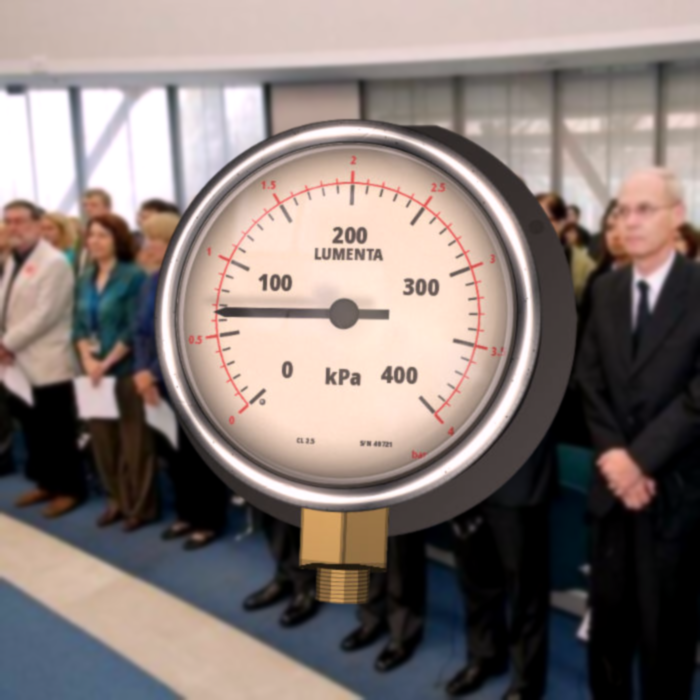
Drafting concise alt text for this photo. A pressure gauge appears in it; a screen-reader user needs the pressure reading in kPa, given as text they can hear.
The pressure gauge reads 65 kPa
